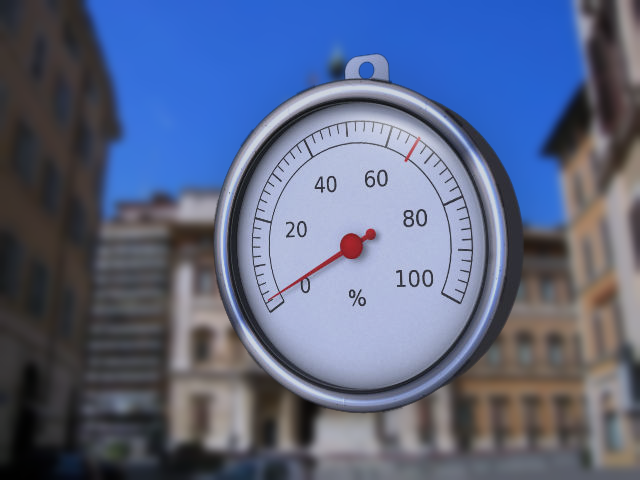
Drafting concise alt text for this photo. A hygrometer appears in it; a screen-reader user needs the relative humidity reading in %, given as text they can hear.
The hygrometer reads 2 %
